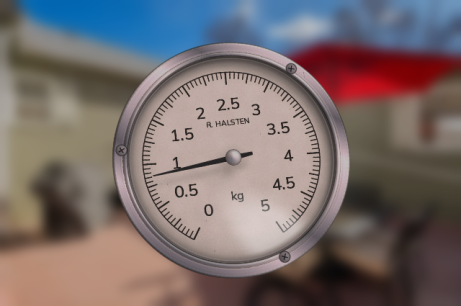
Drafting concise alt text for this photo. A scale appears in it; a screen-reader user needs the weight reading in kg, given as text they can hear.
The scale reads 0.85 kg
